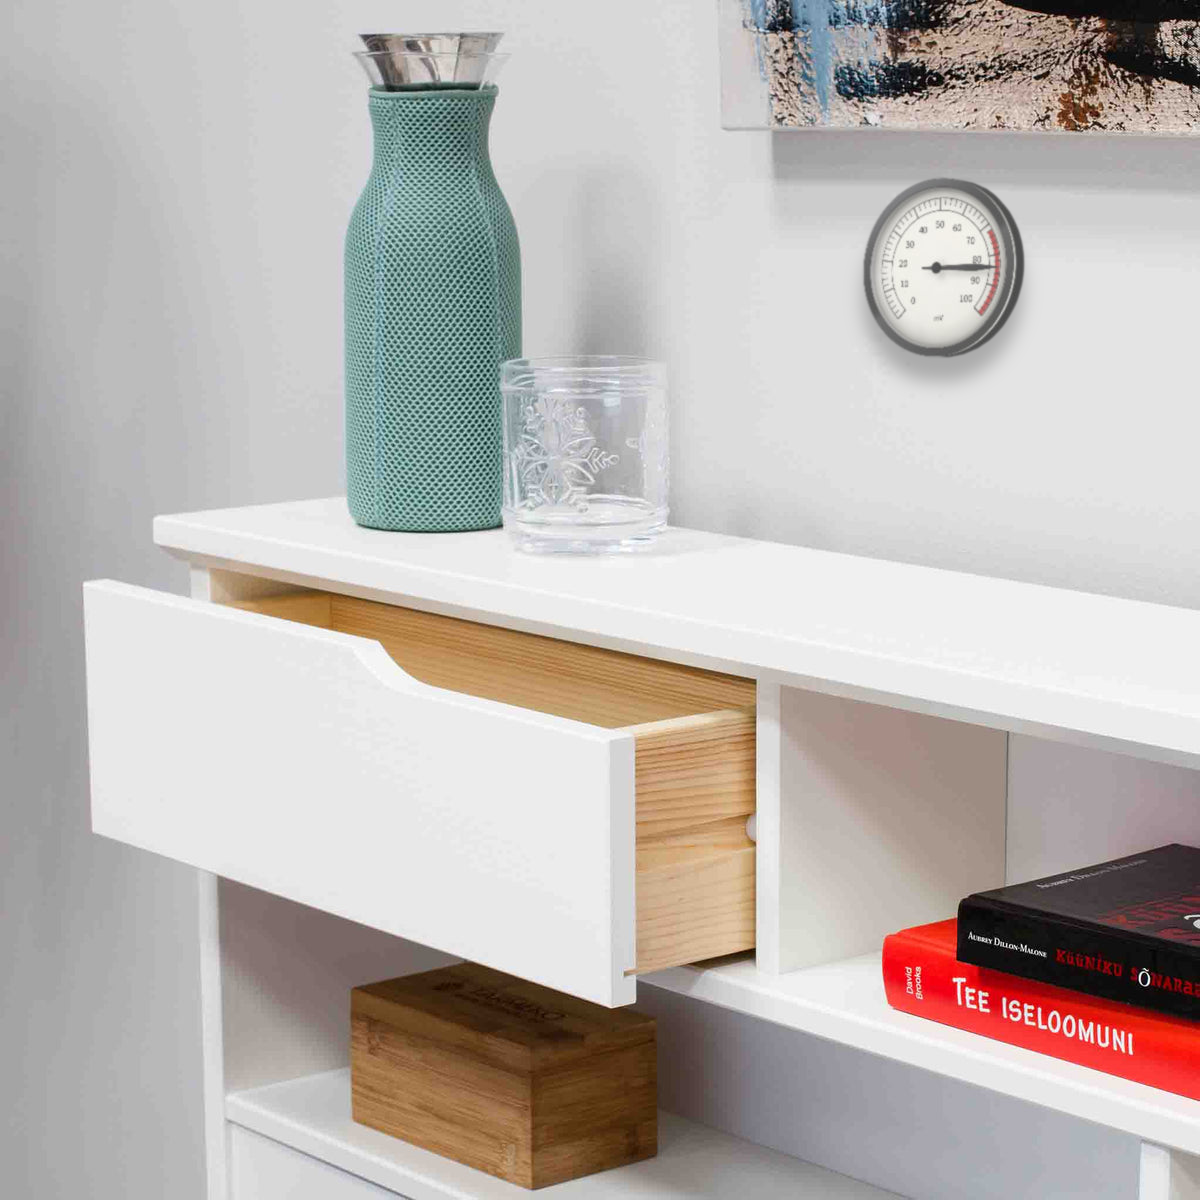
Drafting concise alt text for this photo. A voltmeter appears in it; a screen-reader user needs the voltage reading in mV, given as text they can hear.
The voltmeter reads 84 mV
